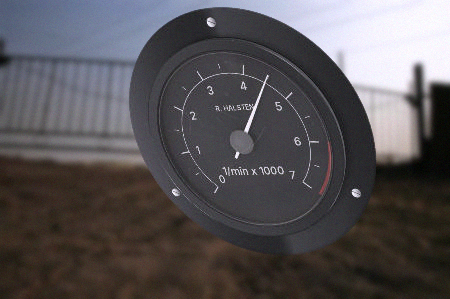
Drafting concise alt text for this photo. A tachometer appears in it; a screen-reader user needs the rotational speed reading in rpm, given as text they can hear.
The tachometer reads 4500 rpm
